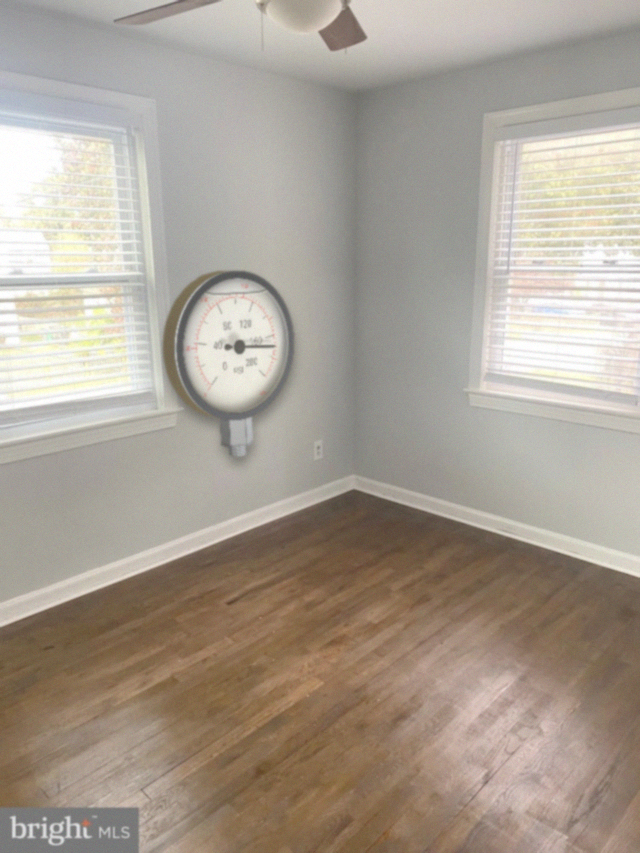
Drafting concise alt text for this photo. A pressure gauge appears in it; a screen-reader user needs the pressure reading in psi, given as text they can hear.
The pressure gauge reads 170 psi
